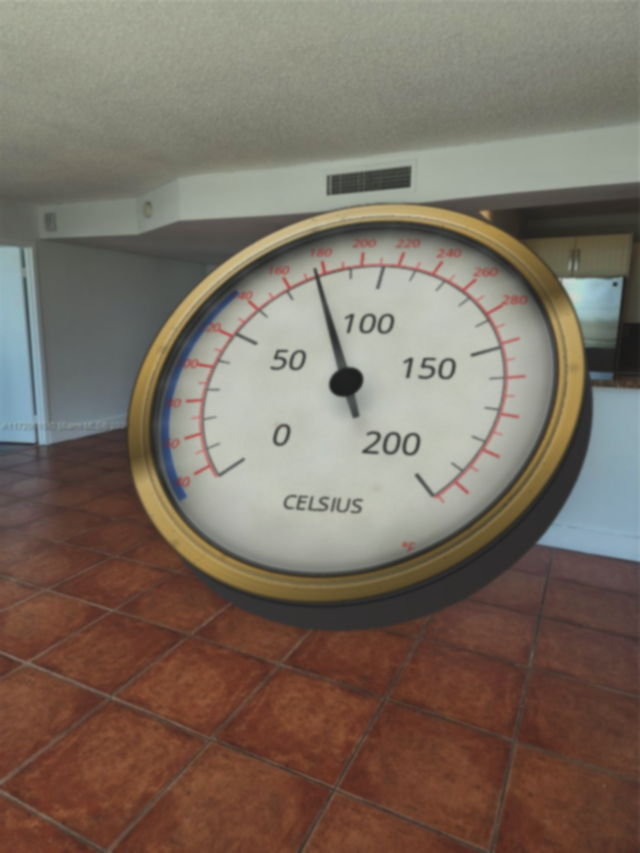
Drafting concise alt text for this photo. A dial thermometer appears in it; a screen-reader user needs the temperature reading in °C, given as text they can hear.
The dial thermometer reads 80 °C
